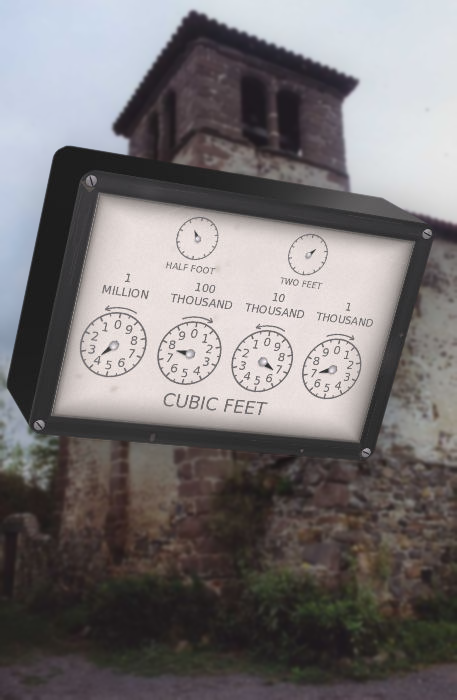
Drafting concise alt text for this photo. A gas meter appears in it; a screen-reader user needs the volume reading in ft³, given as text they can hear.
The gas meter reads 376700 ft³
